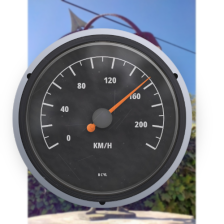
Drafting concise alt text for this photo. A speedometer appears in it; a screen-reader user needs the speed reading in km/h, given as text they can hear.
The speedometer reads 155 km/h
